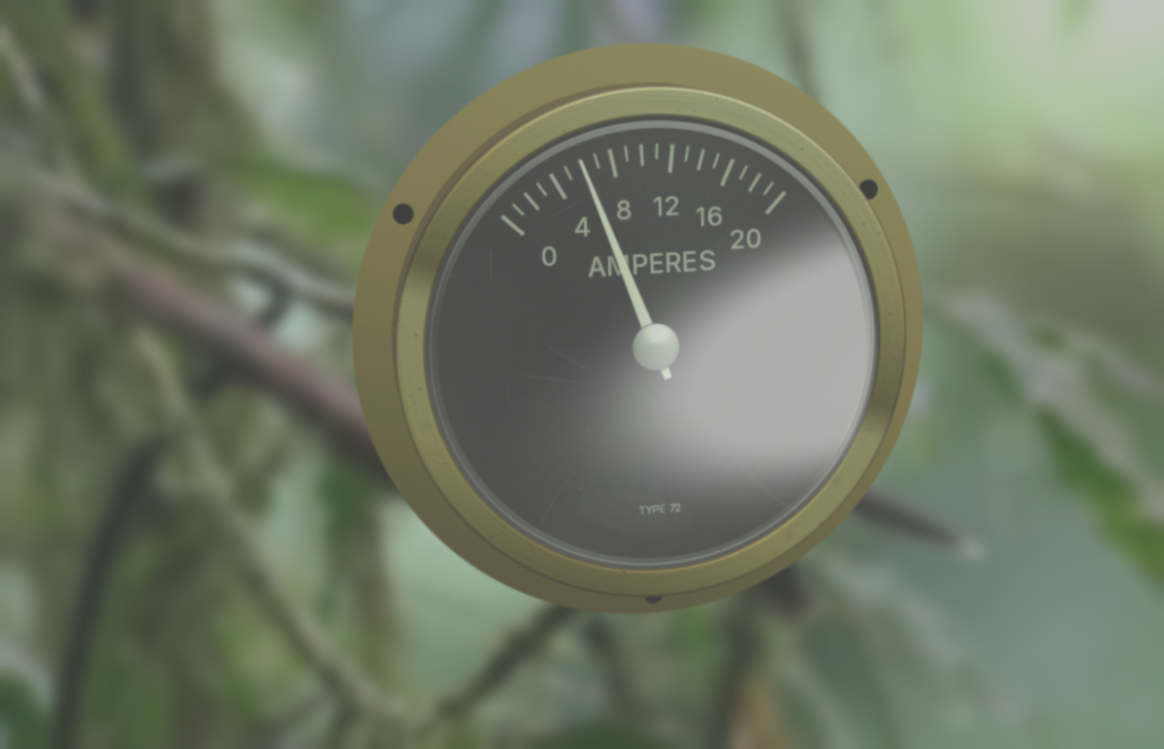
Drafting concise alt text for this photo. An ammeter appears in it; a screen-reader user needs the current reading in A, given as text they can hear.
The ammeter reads 6 A
